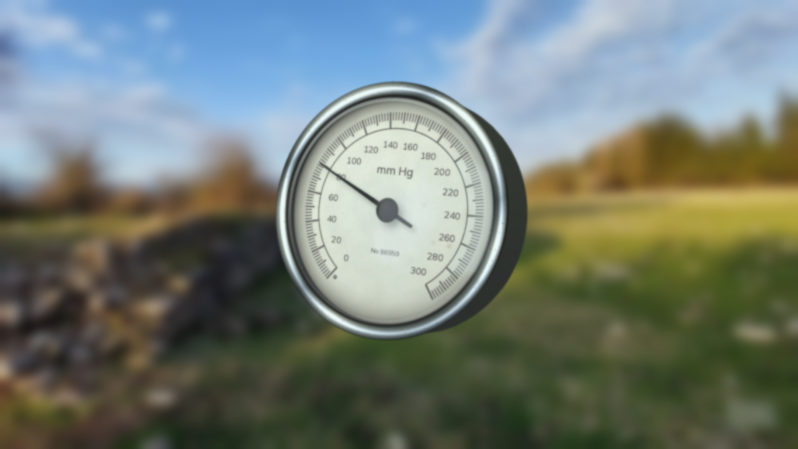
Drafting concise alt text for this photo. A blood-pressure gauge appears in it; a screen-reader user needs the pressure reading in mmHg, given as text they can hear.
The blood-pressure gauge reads 80 mmHg
